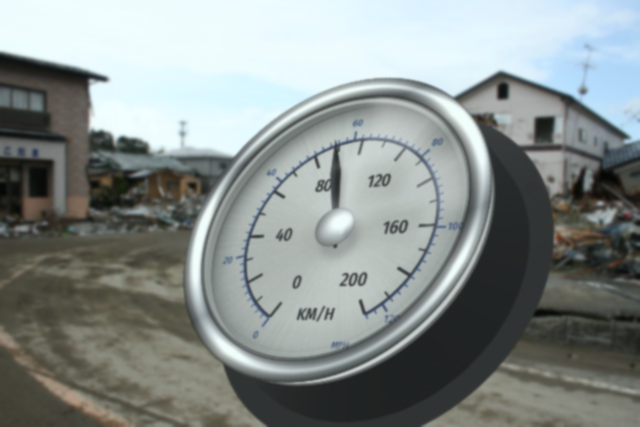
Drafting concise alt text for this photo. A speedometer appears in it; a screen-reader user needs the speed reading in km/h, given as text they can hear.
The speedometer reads 90 km/h
